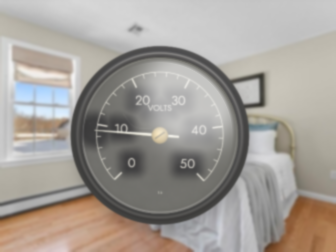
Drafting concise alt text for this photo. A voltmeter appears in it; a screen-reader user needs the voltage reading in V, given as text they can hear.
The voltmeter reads 9 V
